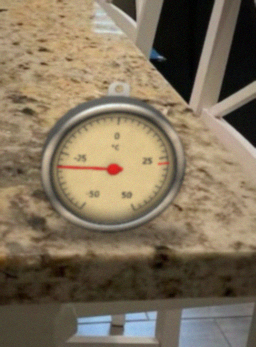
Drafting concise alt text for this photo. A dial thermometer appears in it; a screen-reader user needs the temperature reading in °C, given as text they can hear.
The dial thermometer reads -30 °C
